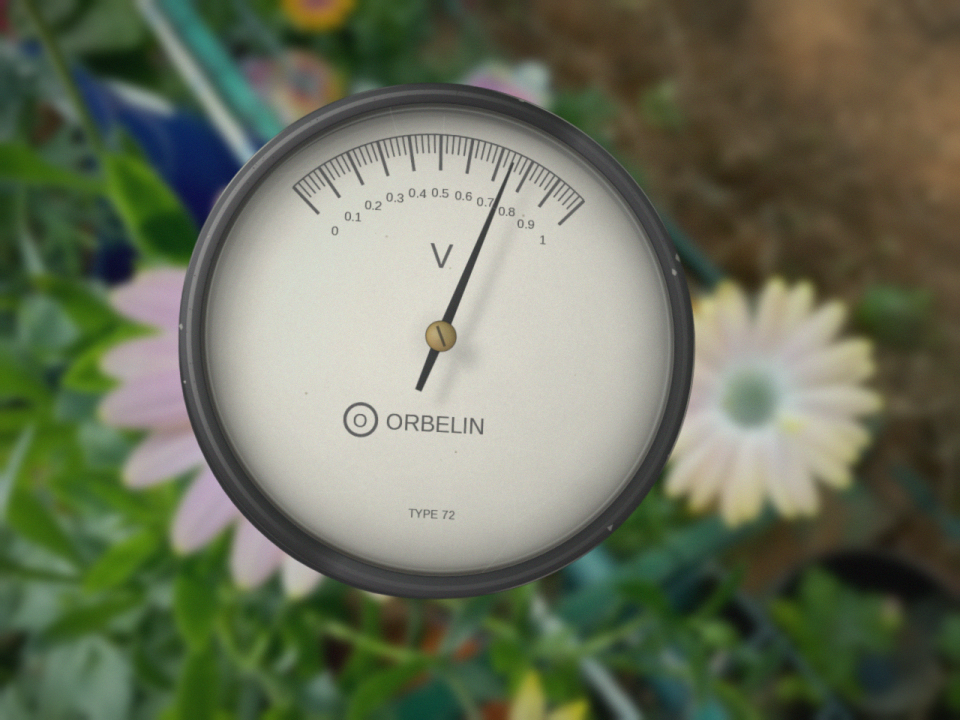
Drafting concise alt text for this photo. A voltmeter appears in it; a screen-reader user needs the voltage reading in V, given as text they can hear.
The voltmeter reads 0.74 V
